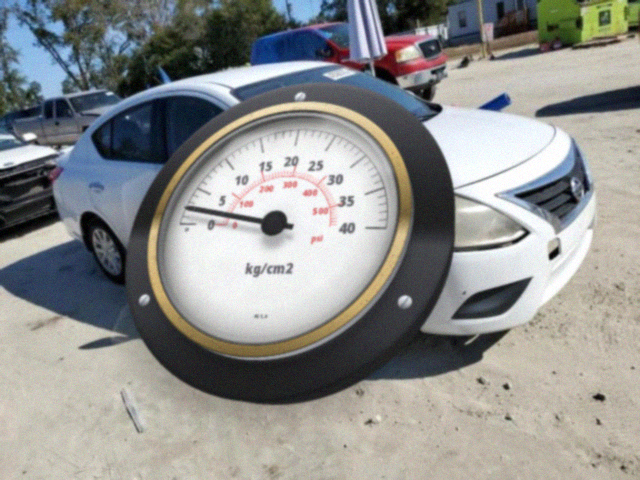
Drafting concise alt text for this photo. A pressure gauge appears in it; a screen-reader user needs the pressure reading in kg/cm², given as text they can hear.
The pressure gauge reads 2 kg/cm²
